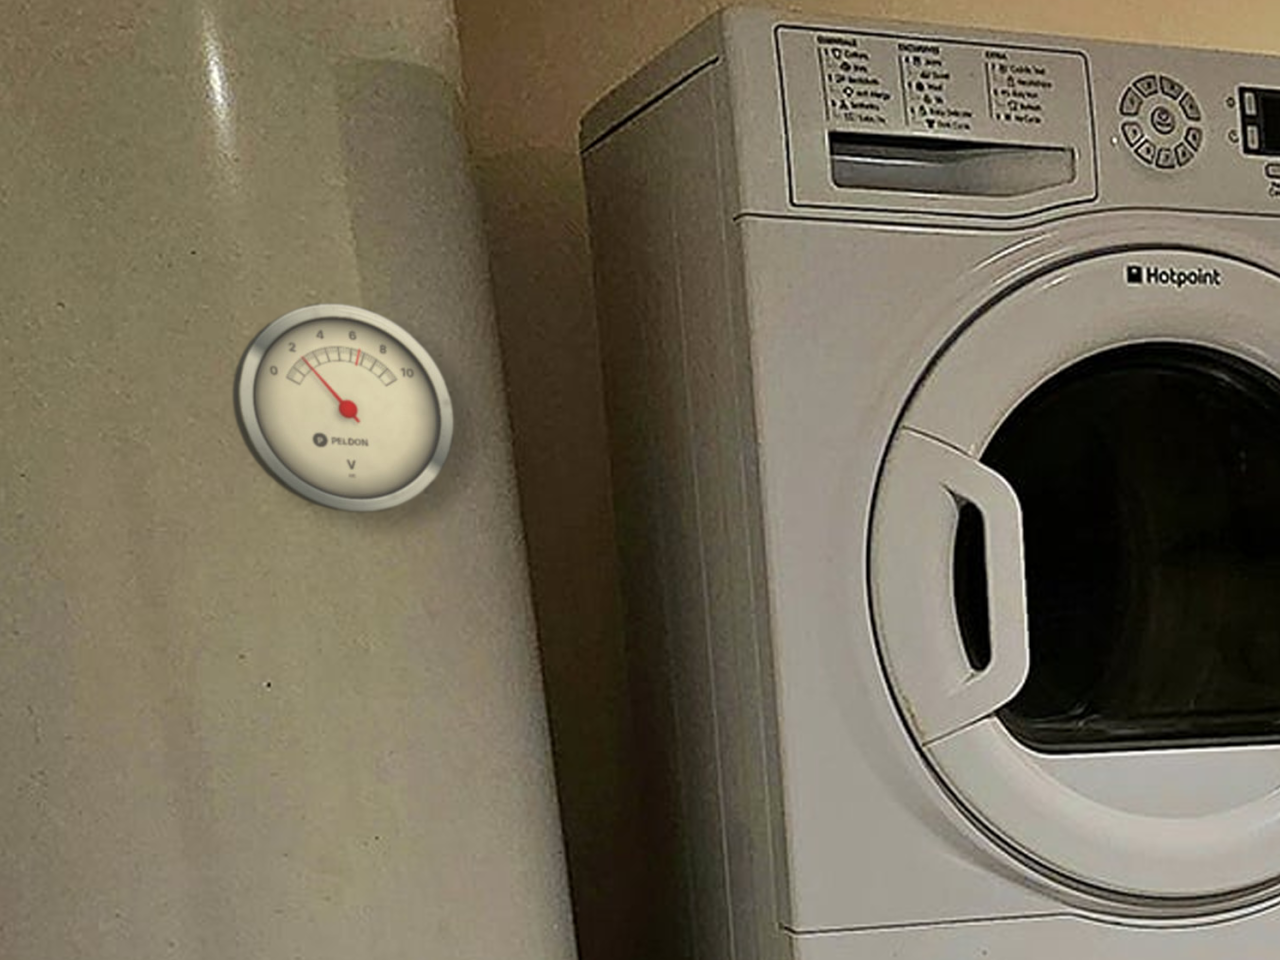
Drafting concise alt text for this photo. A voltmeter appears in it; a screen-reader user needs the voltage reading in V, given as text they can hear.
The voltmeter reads 2 V
